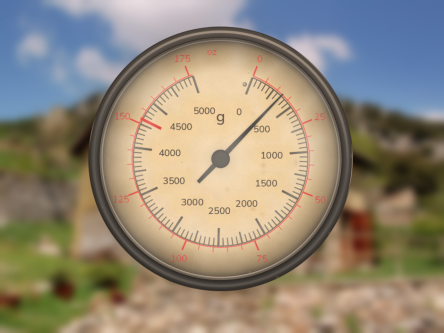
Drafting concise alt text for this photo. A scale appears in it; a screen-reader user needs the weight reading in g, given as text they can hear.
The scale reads 350 g
